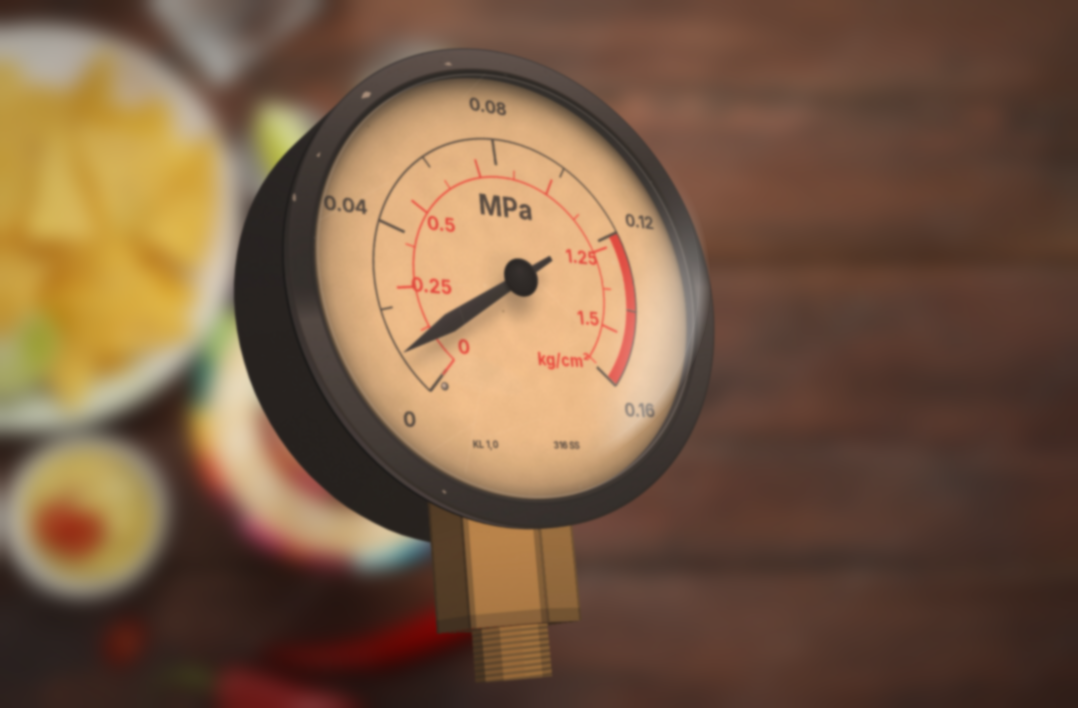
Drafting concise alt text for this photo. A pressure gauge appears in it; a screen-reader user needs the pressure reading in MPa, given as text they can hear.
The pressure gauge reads 0.01 MPa
